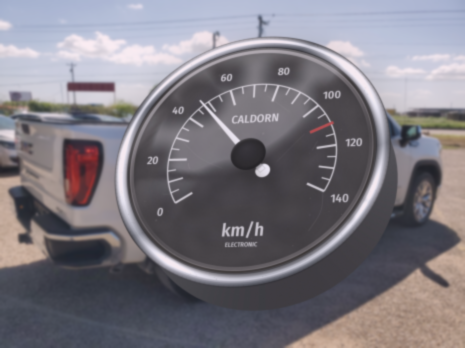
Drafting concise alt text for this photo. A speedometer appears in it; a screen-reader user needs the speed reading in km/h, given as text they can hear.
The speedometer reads 47.5 km/h
